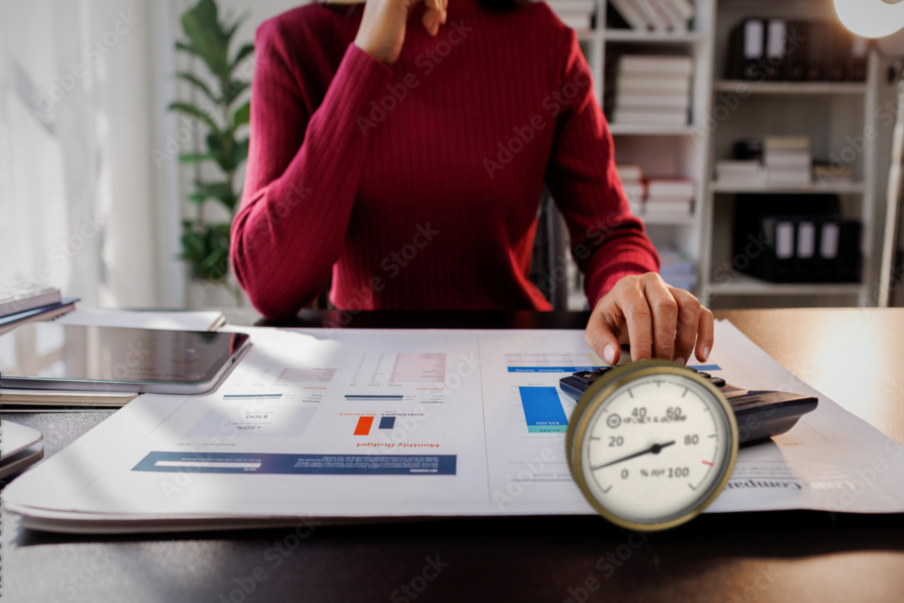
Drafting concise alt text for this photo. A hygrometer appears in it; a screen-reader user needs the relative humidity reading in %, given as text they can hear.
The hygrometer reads 10 %
